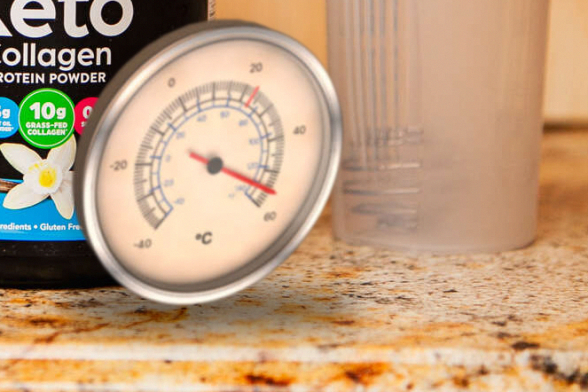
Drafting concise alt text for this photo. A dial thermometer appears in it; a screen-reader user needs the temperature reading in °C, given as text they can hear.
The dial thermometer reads 55 °C
